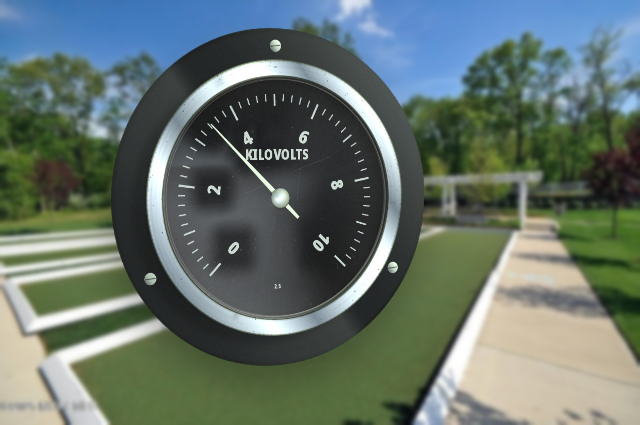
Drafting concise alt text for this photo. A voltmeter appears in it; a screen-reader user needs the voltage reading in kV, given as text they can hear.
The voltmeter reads 3.4 kV
